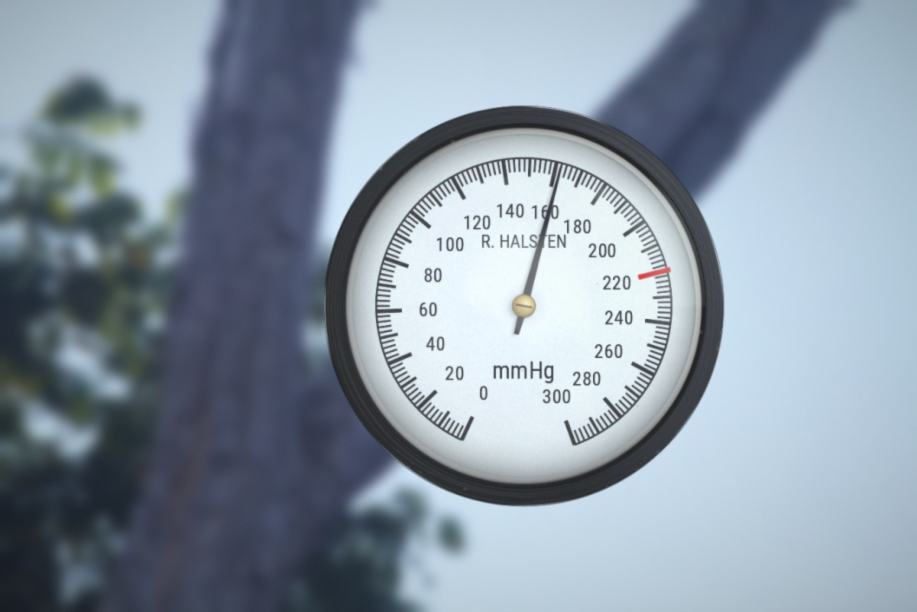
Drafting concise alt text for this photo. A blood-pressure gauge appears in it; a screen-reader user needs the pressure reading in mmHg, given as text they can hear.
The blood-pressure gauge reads 162 mmHg
